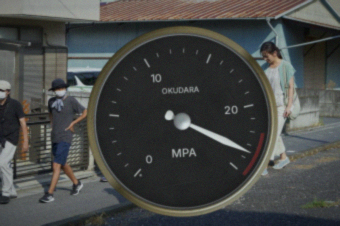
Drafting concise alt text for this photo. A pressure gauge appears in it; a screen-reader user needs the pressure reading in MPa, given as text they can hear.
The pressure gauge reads 23.5 MPa
